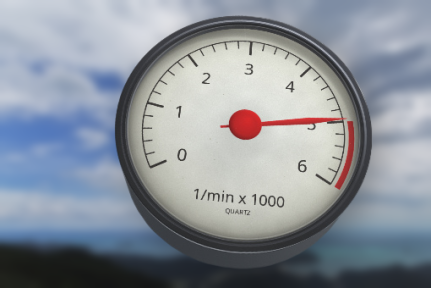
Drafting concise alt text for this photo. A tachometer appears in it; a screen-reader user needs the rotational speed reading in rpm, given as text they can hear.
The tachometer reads 5000 rpm
